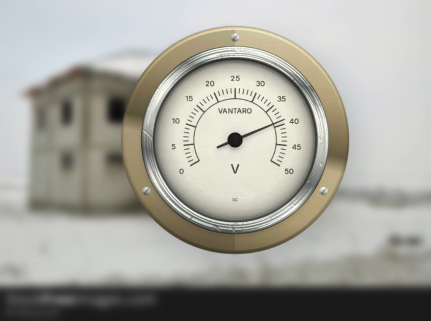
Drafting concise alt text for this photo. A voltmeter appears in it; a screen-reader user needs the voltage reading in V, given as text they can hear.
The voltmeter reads 39 V
